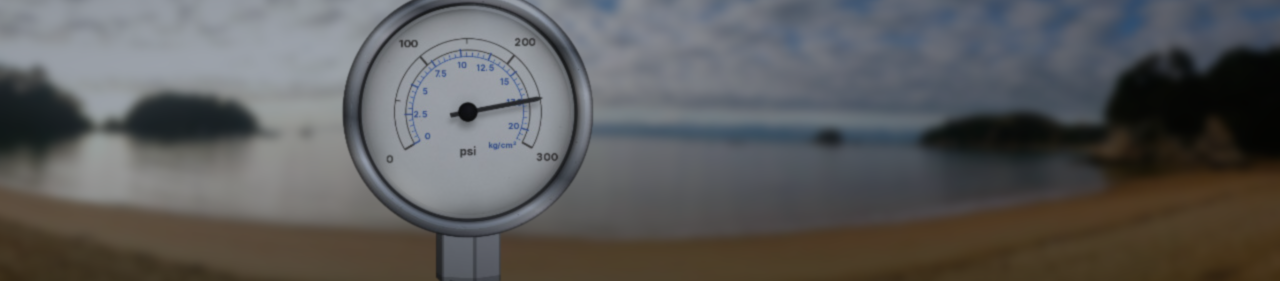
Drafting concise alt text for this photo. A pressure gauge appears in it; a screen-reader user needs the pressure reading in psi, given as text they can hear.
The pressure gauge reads 250 psi
